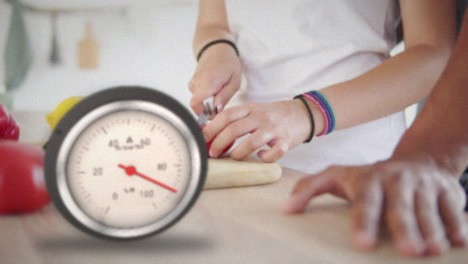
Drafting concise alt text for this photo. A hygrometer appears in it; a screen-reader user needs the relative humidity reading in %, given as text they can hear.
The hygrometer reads 90 %
